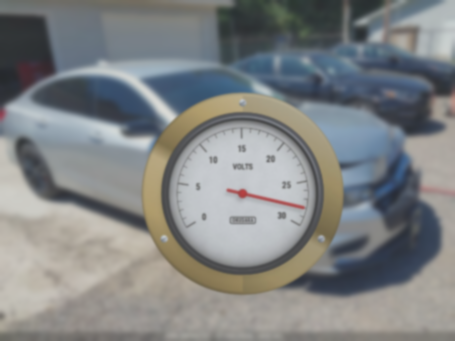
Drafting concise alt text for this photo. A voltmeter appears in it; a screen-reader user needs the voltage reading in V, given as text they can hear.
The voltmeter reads 28 V
